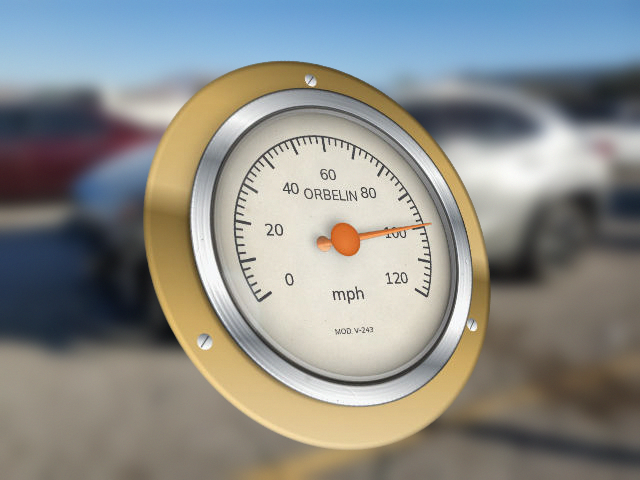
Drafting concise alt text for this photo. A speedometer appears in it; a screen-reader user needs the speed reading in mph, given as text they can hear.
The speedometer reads 100 mph
